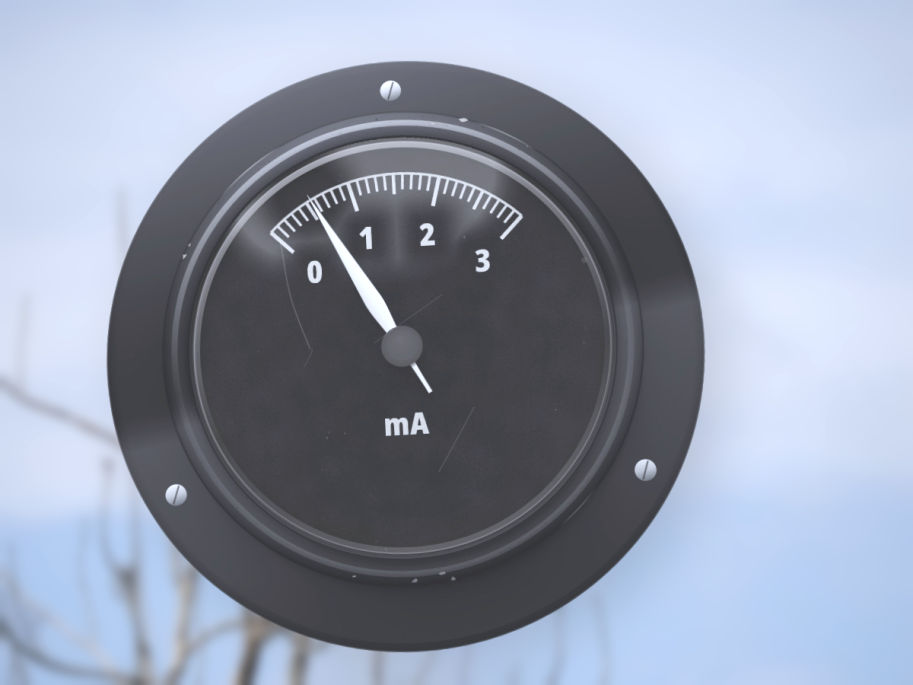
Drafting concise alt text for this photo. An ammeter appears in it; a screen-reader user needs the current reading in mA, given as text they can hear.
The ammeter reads 0.55 mA
